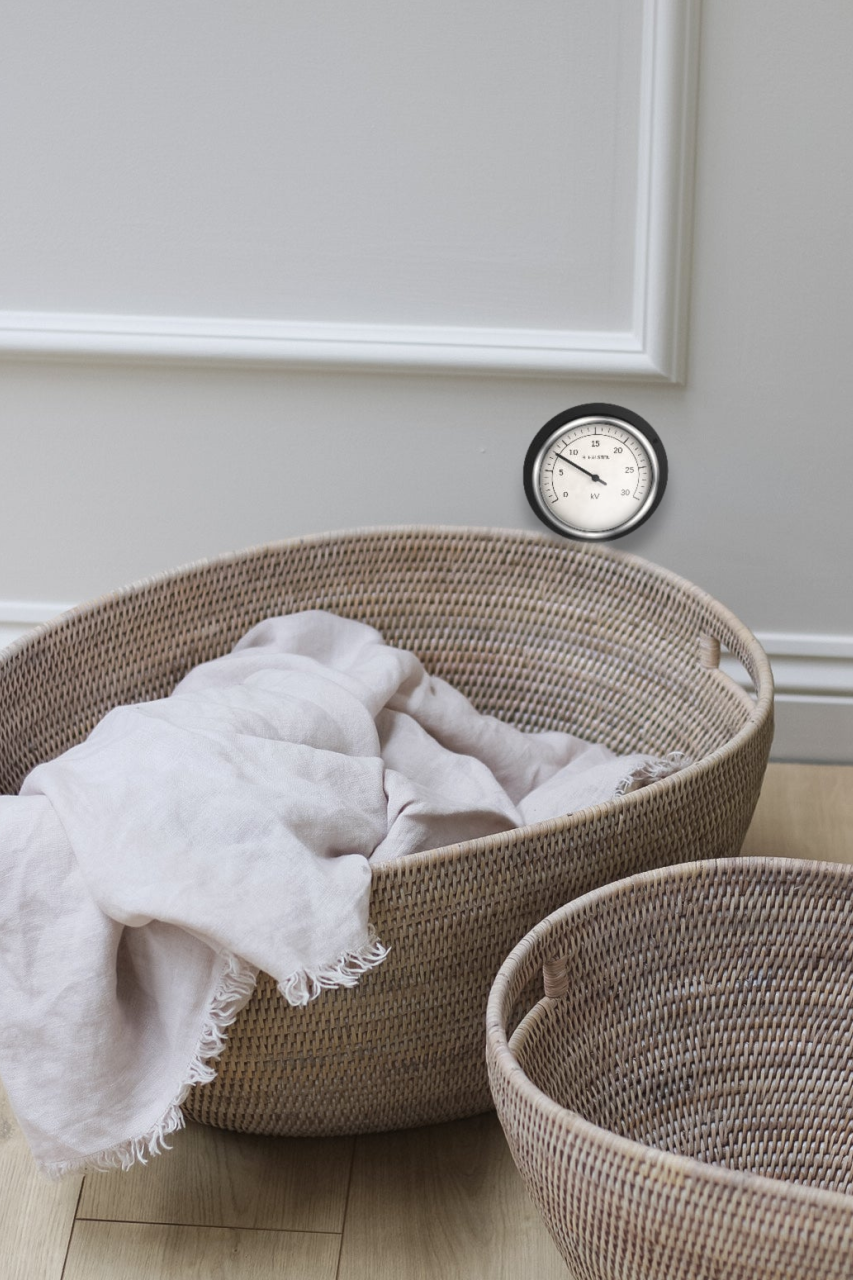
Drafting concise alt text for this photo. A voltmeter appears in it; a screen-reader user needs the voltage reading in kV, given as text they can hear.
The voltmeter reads 8 kV
